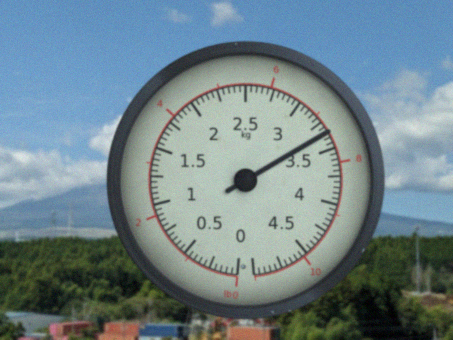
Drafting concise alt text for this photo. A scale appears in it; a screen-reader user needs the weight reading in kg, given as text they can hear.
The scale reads 3.35 kg
